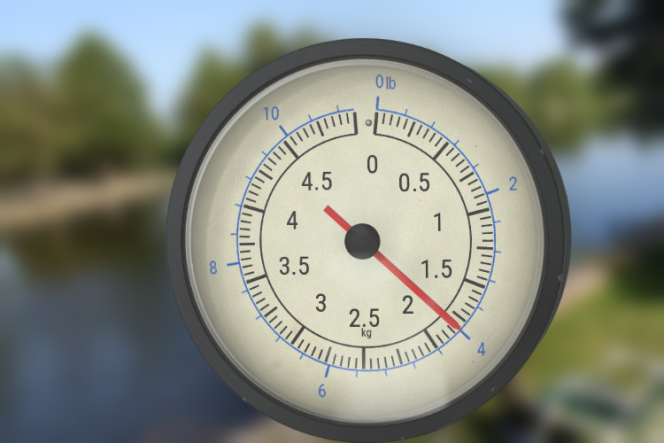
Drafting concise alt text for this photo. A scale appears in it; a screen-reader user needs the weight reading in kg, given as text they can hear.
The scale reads 1.8 kg
